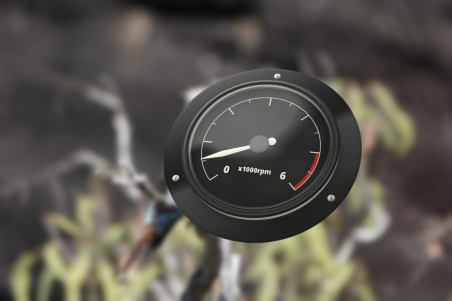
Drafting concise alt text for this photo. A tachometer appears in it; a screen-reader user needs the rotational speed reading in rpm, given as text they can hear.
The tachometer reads 500 rpm
